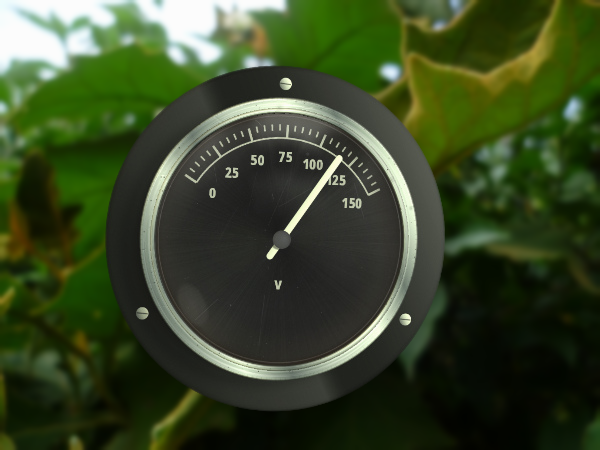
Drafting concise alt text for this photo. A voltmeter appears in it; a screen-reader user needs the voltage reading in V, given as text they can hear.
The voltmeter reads 115 V
